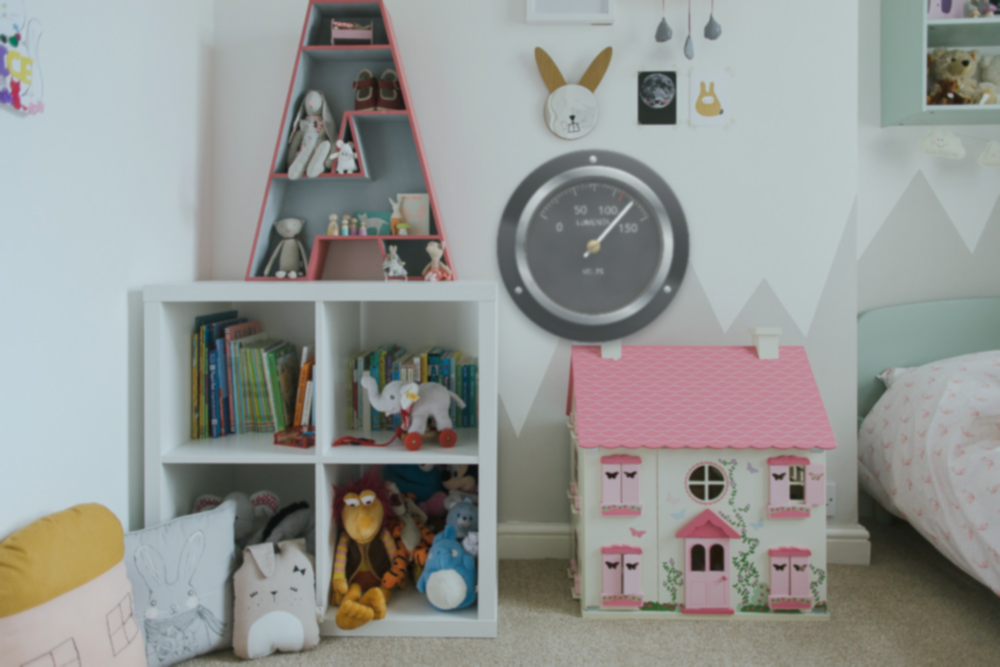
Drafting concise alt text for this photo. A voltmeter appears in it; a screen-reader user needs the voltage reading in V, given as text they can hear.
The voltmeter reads 125 V
